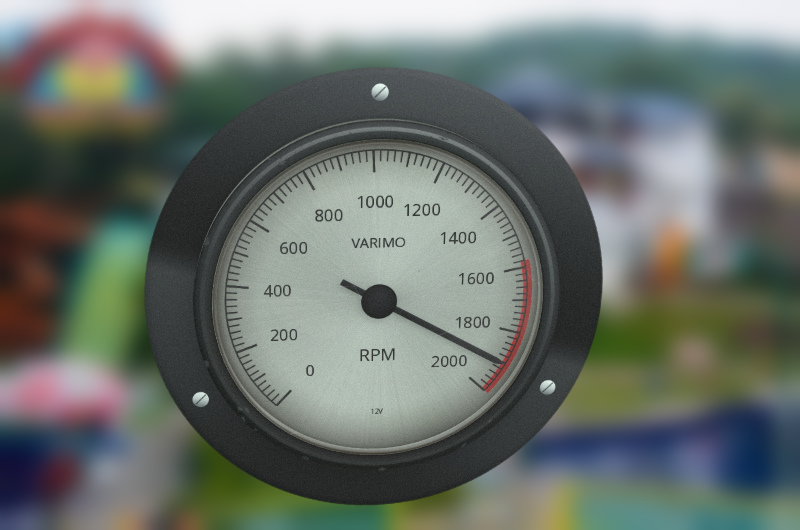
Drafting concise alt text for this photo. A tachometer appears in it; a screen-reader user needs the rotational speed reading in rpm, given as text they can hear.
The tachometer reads 1900 rpm
